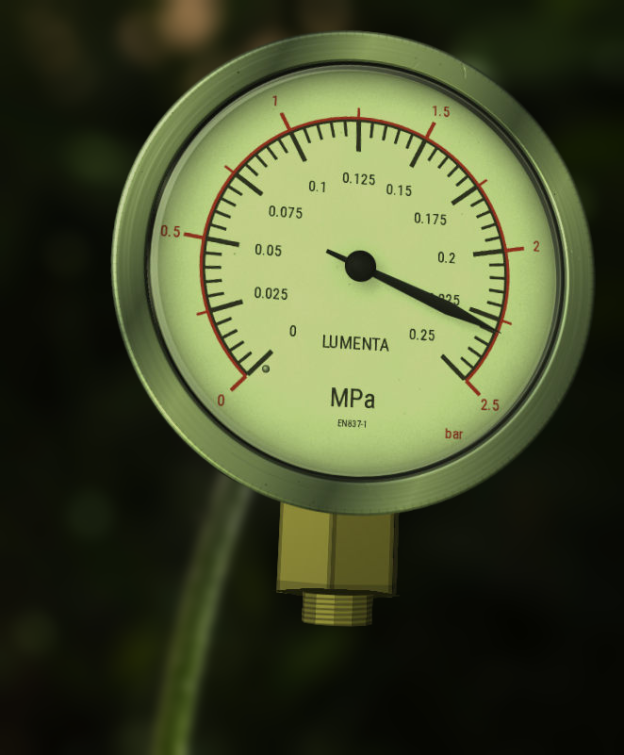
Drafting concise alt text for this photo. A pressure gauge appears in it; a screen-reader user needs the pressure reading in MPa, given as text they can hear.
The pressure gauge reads 0.23 MPa
